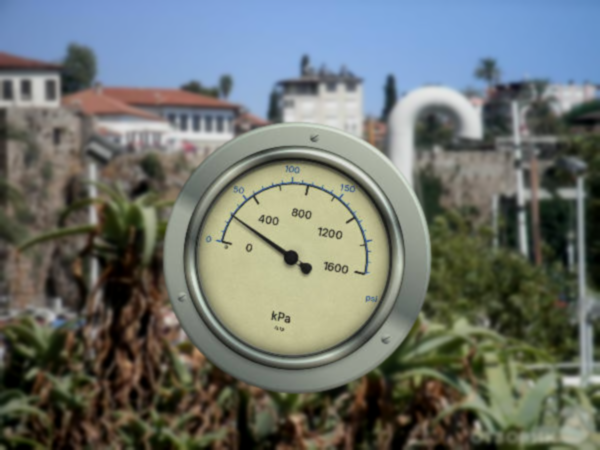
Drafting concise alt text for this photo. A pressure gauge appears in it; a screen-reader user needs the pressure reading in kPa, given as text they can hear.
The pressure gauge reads 200 kPa
